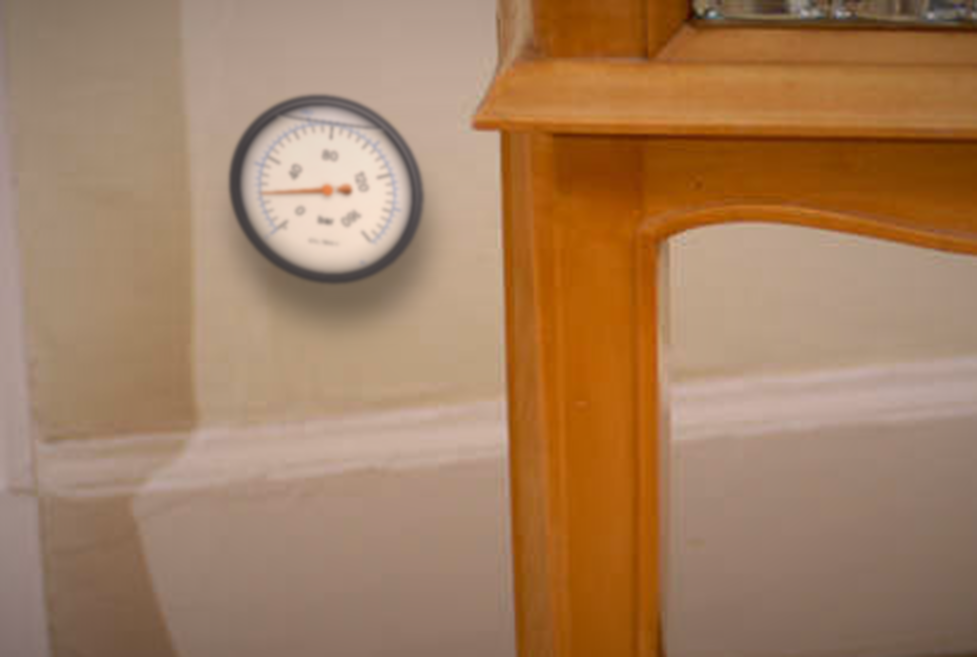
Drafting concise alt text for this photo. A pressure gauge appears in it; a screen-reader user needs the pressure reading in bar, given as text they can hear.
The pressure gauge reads 20 bar
